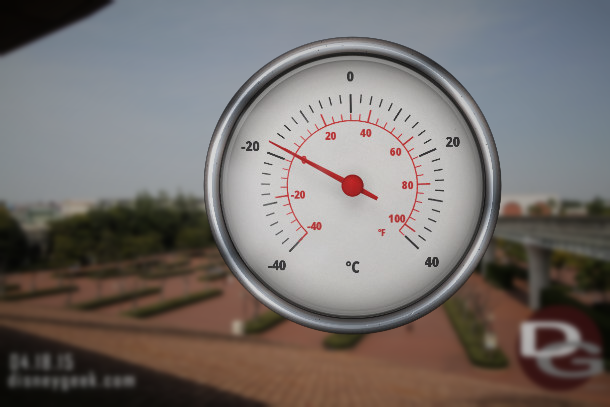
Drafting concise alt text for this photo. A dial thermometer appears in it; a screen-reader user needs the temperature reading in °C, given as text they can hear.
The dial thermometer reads -18 °C
